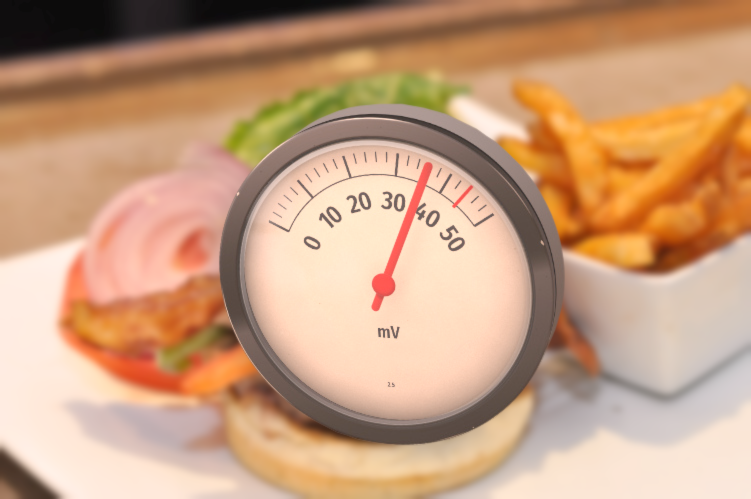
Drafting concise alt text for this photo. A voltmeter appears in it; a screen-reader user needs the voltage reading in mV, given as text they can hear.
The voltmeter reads 36 mV
